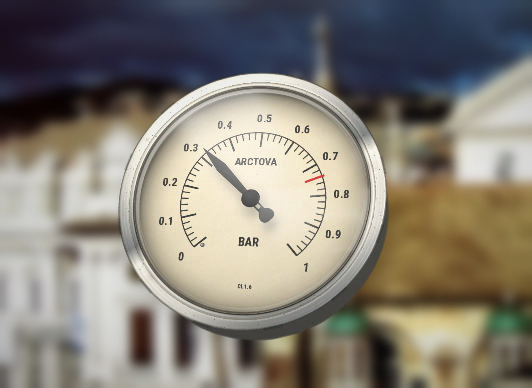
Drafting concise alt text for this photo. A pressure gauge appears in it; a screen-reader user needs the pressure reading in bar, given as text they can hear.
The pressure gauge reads 0.32 bar
